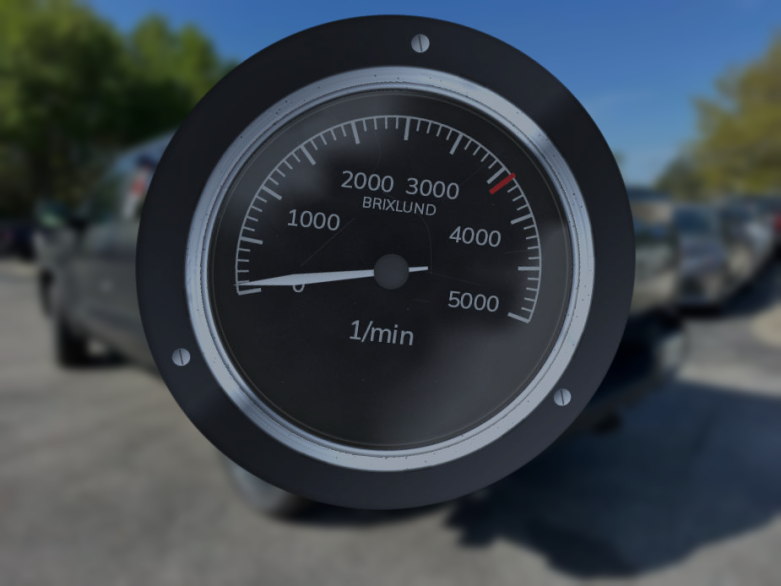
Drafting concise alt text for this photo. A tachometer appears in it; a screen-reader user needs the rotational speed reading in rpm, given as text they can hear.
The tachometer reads 100 rpm
